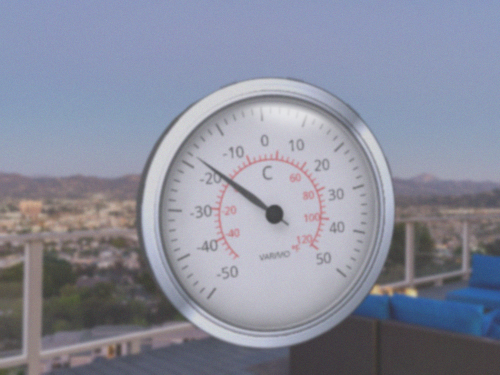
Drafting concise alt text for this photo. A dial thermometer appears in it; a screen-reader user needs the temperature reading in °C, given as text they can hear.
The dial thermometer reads -18 °C
